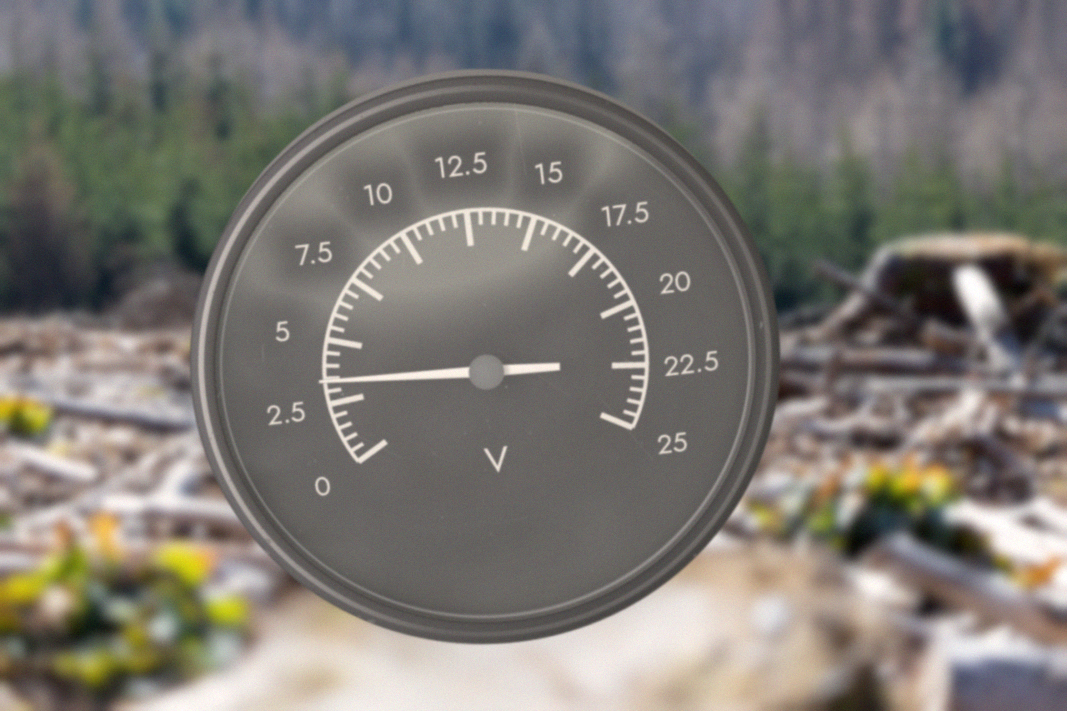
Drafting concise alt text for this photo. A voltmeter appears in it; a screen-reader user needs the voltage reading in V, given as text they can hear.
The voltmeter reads 3.5 V
